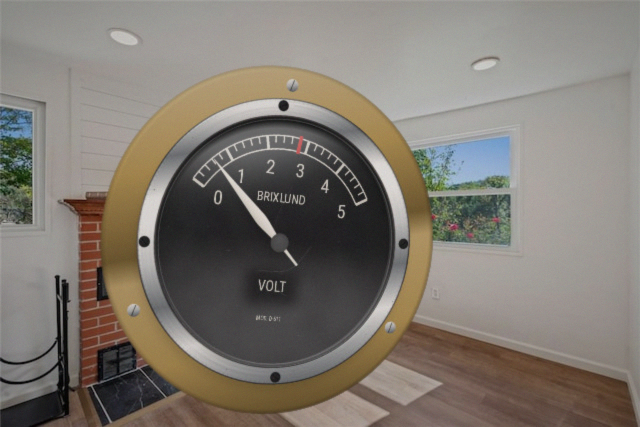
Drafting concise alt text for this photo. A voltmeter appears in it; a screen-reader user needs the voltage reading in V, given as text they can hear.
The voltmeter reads 0.6 V
